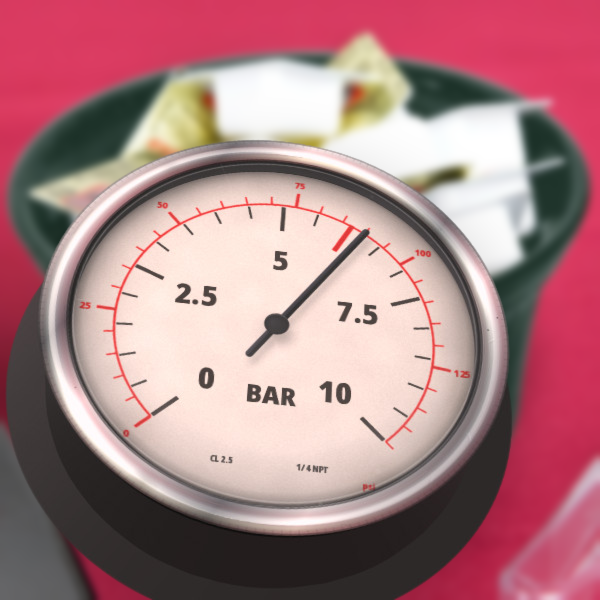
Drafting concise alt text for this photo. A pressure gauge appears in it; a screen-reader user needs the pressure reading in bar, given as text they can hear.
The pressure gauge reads 6.25 bar
